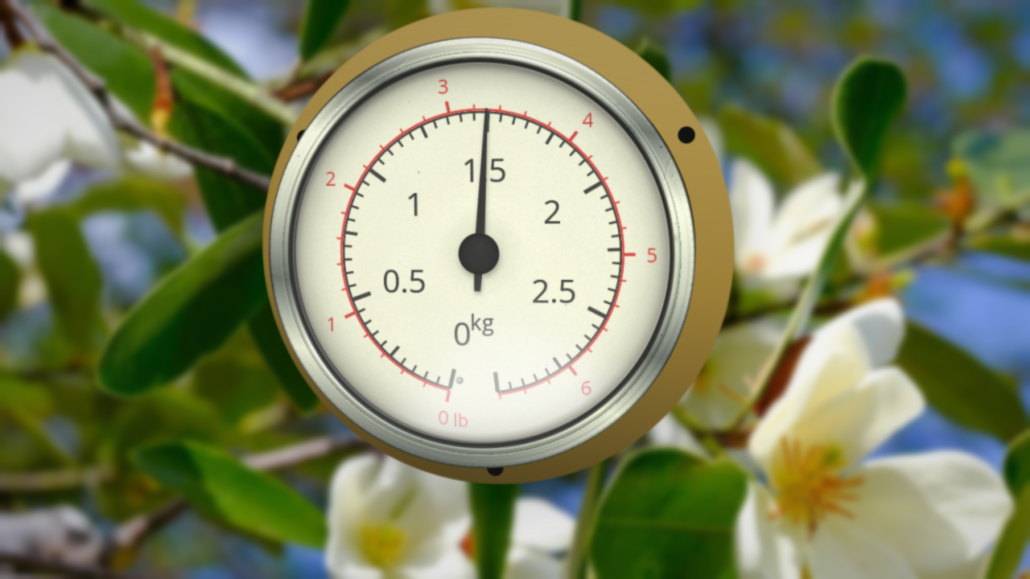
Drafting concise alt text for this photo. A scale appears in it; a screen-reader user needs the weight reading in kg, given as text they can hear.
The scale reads 1.5 kg
